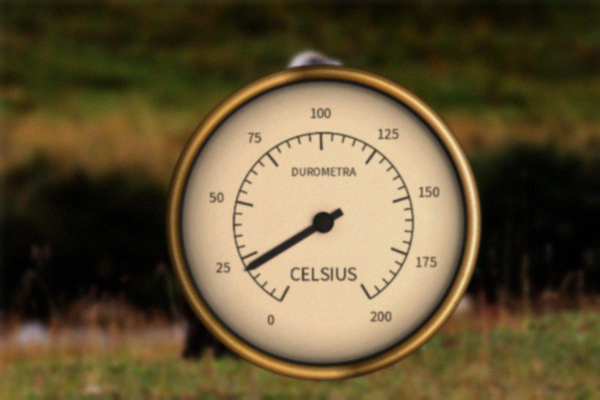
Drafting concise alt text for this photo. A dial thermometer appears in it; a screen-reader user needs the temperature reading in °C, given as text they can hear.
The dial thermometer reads 20 °C
